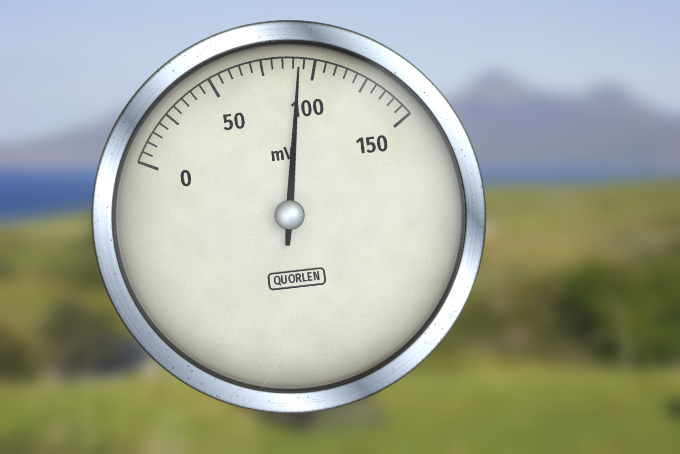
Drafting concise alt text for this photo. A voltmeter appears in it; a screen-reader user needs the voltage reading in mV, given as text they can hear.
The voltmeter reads 92.5 mV
